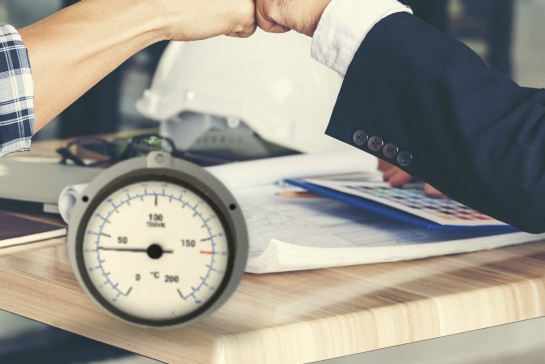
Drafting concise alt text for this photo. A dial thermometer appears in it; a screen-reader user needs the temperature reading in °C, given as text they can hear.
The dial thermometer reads 40 °C
